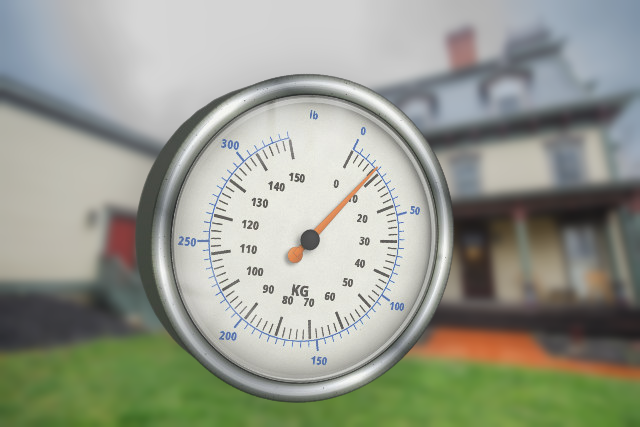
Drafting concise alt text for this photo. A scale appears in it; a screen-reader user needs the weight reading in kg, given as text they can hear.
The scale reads 8 kg
